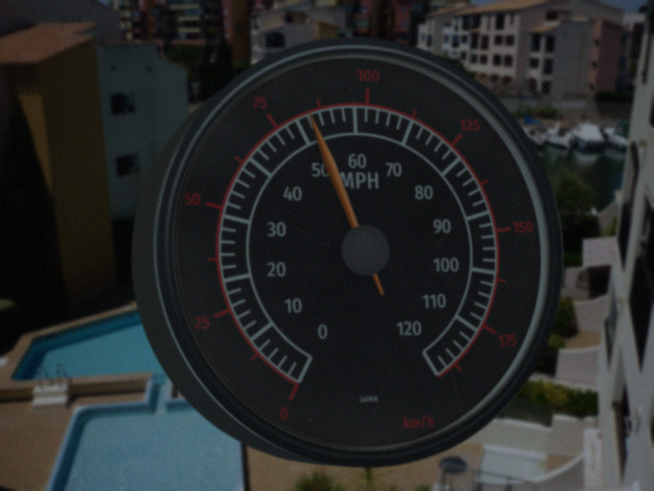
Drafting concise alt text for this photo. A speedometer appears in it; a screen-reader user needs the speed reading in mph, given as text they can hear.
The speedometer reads 52 mph
